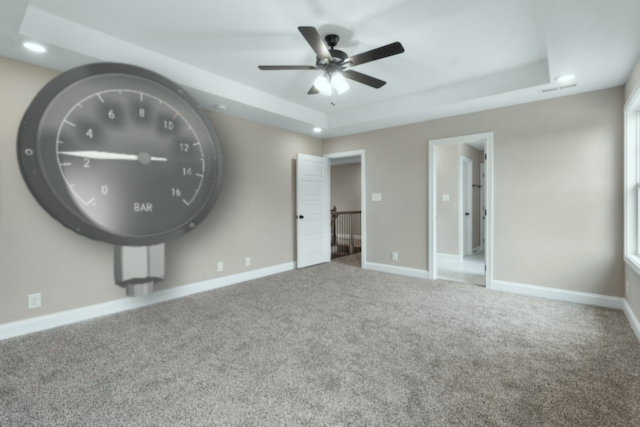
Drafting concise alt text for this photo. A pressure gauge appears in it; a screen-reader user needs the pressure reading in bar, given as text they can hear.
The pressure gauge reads 2.5 bar
